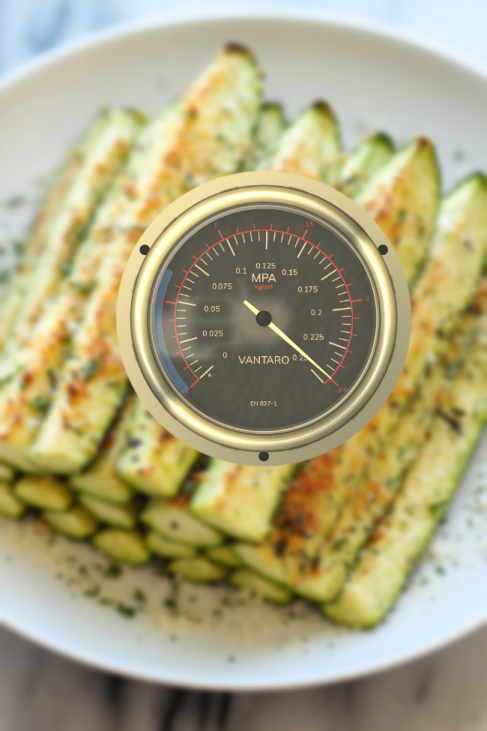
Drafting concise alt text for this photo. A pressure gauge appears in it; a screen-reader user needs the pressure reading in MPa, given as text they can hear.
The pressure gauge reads 0.245 MPa
